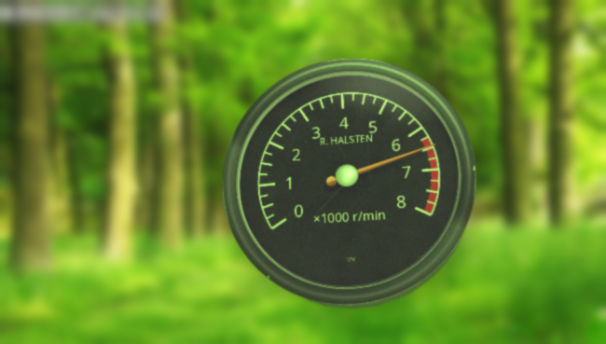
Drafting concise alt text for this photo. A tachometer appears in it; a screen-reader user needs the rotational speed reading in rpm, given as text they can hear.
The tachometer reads 6500 rpm
